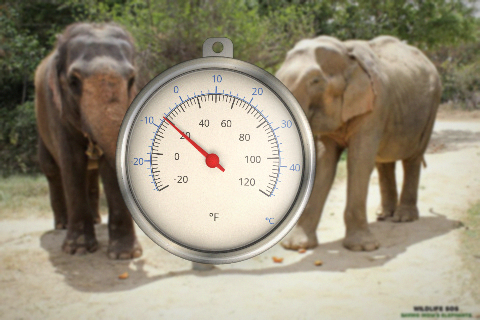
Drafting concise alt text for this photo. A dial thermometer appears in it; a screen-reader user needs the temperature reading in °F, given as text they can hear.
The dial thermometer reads 20 °F
